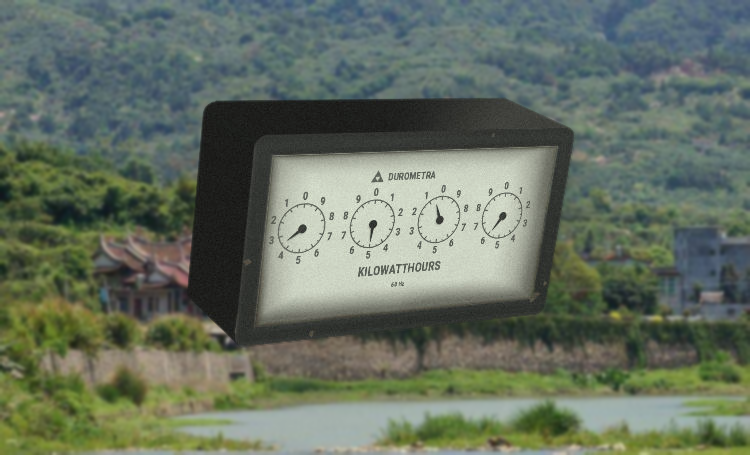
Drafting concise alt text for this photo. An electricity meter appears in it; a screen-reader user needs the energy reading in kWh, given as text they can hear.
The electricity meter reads 3506 kWh
